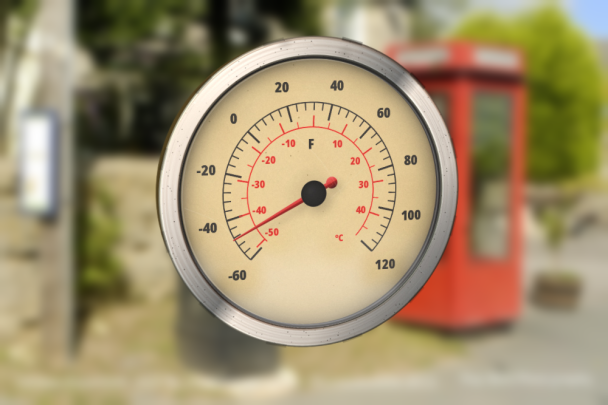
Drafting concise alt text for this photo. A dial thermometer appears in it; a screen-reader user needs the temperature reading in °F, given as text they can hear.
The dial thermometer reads -48 °F
